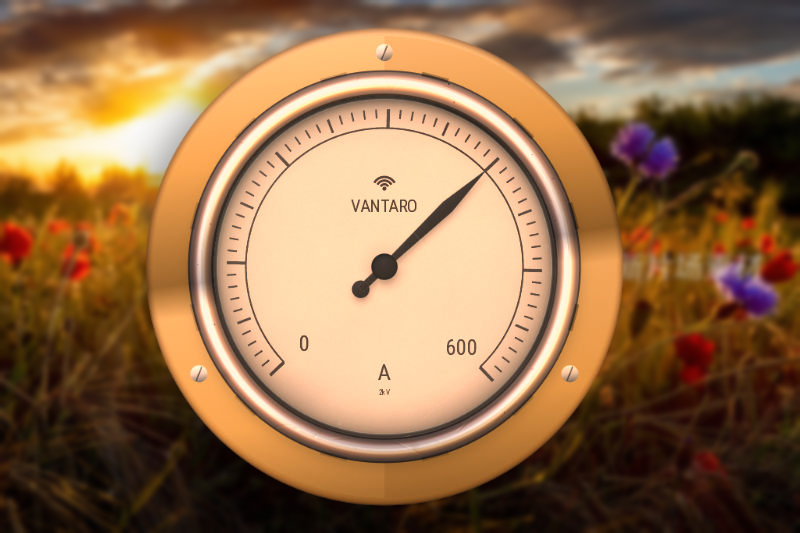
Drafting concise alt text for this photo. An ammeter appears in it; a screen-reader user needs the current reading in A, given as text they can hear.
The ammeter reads 400 A
